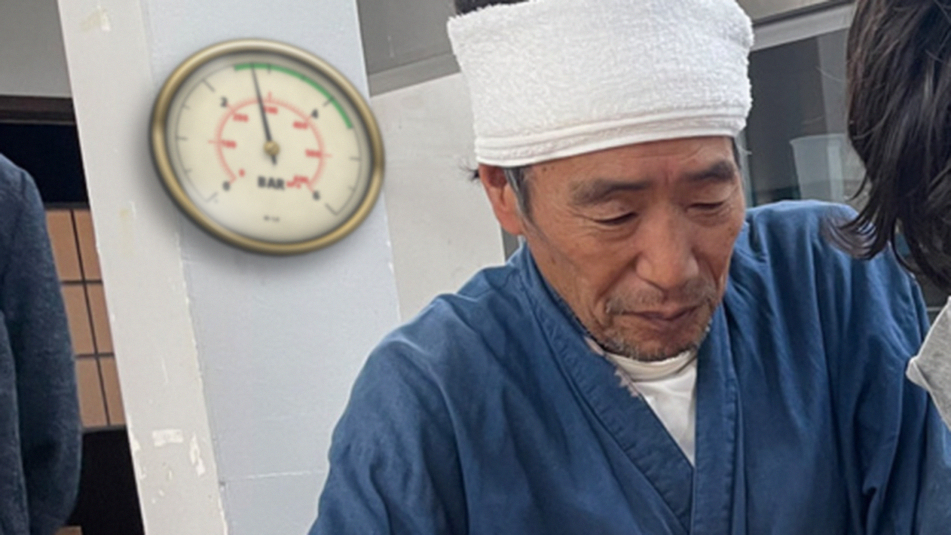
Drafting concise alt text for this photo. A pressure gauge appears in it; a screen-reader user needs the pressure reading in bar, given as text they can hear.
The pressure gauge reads 2.75 bar
